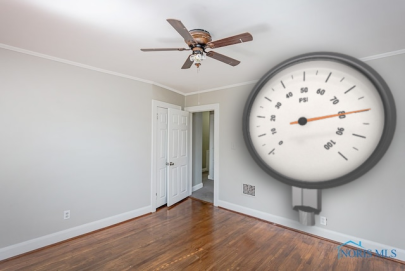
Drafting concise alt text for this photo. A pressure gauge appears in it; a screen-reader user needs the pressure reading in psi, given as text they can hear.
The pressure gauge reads 80 psi
